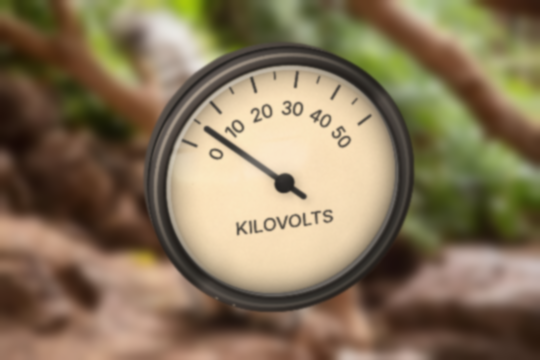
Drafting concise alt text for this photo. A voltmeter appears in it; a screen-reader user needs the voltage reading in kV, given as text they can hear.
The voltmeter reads 5 kV
